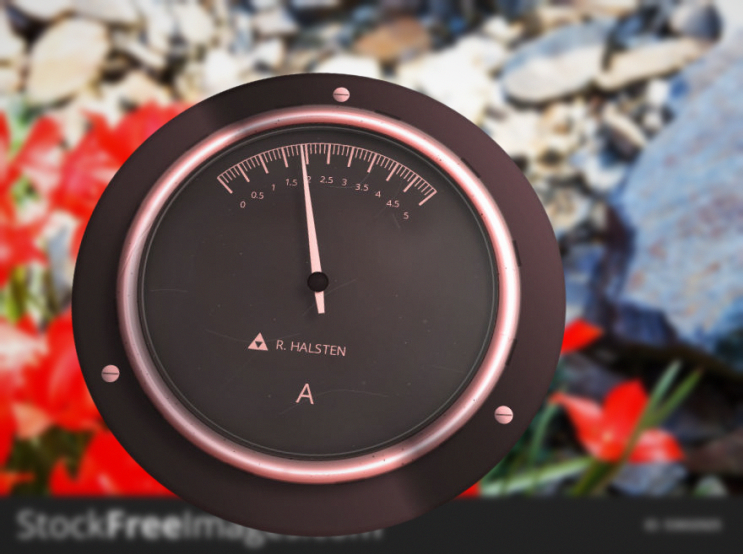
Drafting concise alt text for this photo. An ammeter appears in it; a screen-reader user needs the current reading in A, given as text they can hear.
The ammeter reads 1.9 A
